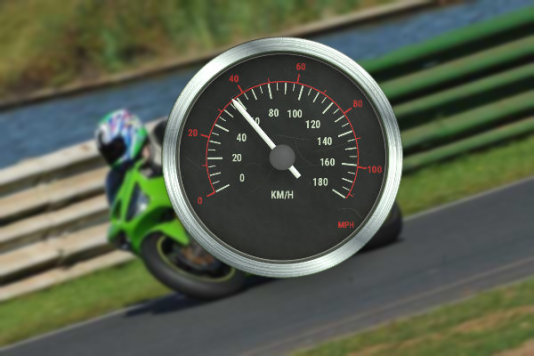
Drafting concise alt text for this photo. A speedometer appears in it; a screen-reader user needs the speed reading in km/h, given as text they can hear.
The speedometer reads 57.5 km/h
